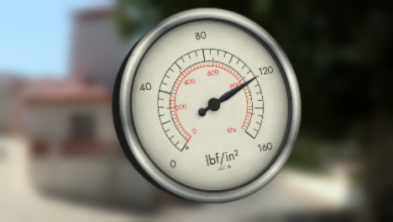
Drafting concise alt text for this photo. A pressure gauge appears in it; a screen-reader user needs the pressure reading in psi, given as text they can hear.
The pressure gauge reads 120 psi
